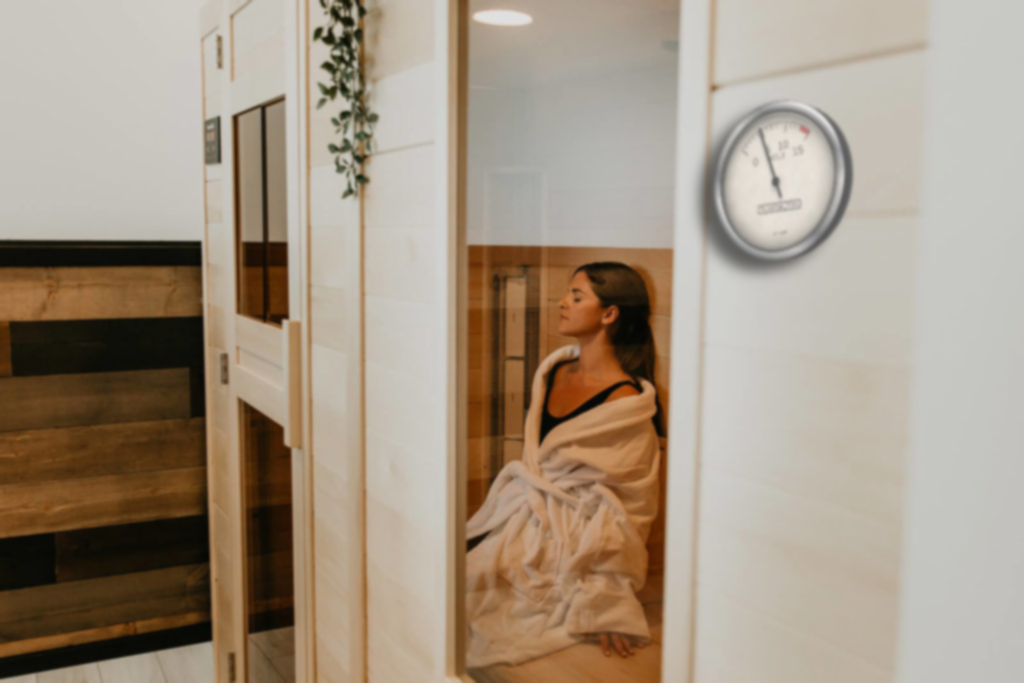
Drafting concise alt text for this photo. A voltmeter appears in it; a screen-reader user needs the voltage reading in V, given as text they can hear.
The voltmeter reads 5 V
